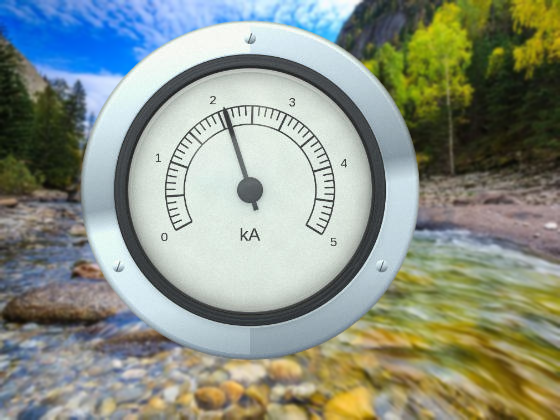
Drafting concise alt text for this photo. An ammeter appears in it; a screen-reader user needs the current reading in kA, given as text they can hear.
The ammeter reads 2.1 kA
